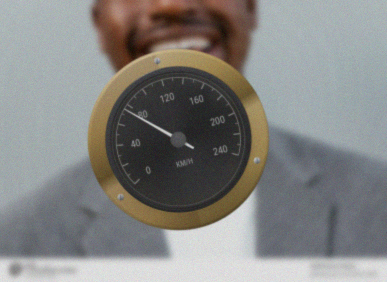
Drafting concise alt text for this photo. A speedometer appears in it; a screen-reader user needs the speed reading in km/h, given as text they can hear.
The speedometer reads 75 km/h
